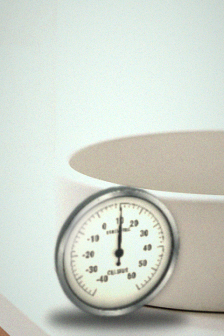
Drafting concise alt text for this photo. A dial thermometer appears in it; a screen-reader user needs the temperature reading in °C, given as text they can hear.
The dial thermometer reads 10 °C
